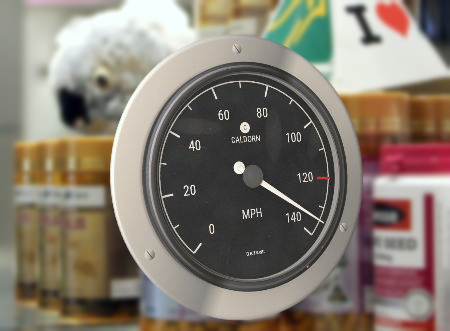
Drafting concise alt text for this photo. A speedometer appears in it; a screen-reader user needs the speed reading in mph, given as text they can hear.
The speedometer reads 135 mph
